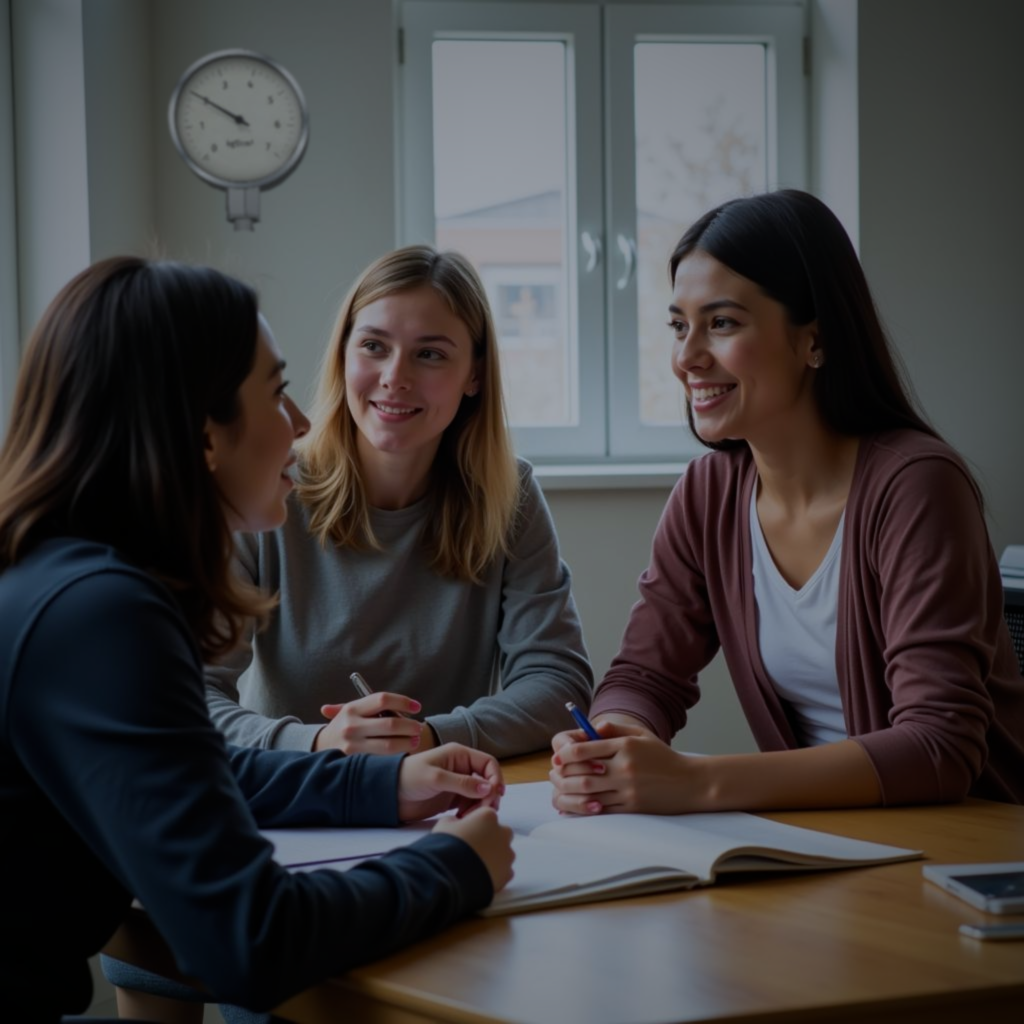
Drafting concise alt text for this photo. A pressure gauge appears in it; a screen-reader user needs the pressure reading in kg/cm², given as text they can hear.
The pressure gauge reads 2 kg/cm²
